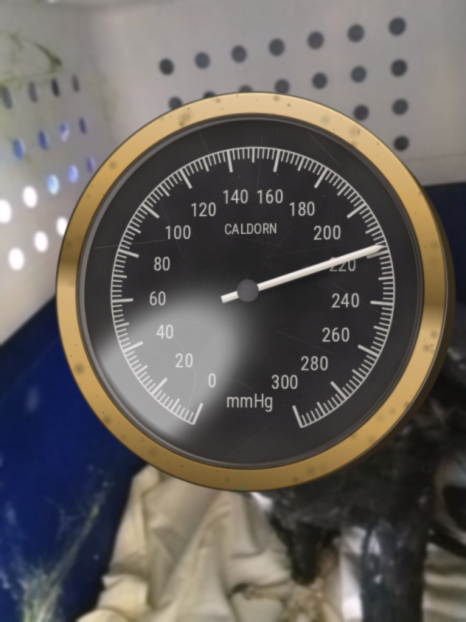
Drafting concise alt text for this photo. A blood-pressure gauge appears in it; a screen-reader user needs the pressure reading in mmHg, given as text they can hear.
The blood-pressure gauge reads 218 mmHg
